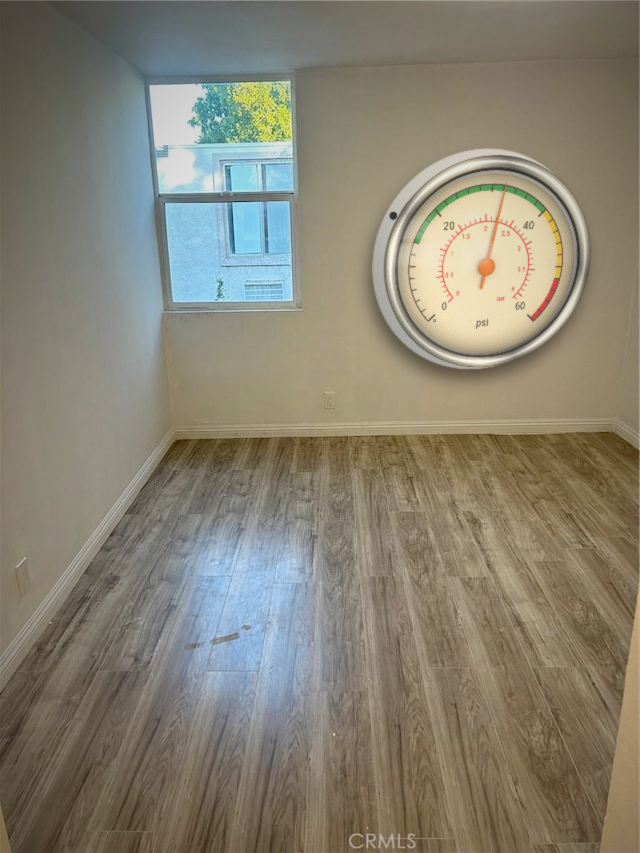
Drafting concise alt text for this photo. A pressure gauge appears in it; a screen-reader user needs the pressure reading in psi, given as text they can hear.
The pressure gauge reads 32 psi
